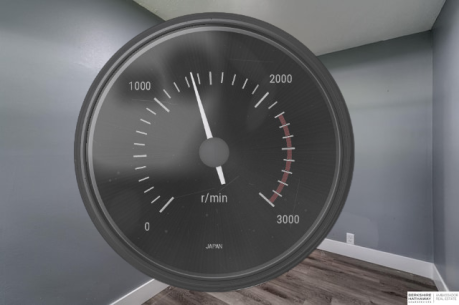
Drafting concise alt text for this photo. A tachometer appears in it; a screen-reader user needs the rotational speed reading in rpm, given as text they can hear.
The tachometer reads 1350 rpm
